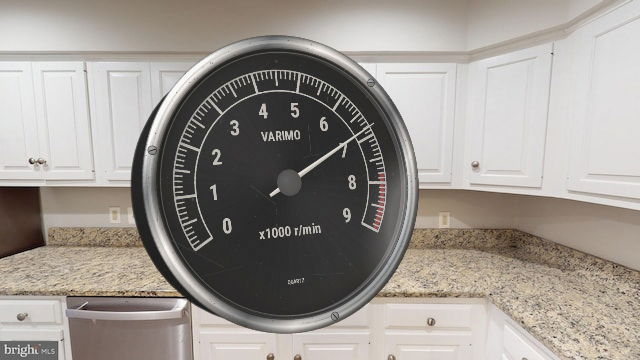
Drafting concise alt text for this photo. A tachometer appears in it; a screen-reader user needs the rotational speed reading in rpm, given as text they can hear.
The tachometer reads 6800 rpm
